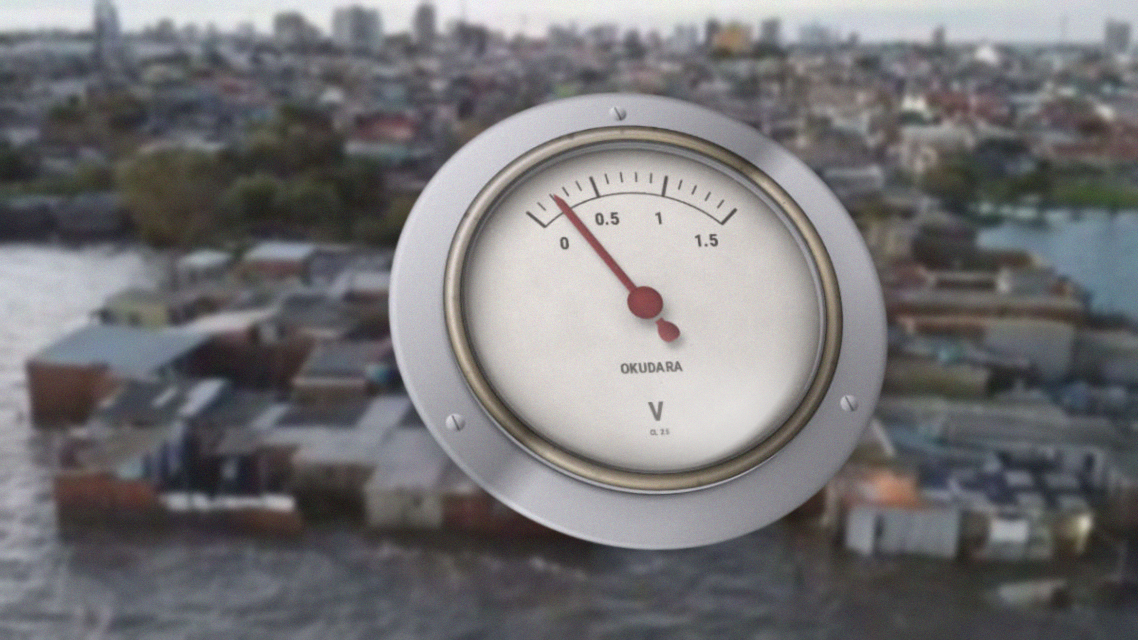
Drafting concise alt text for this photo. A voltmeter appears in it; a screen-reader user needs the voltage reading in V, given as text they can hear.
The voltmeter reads 0.2 V
